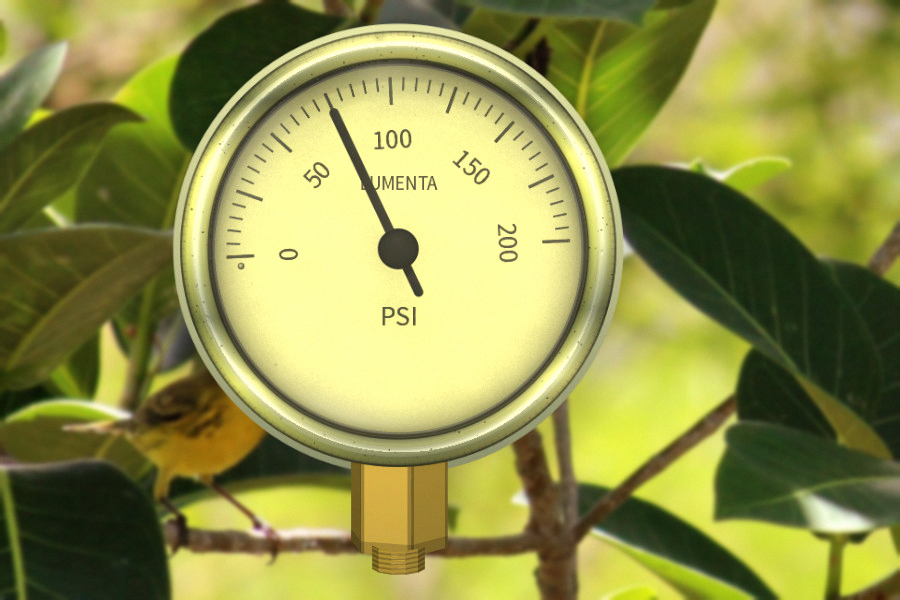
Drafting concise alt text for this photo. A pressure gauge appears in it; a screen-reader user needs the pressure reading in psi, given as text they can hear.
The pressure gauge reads 75 psi
